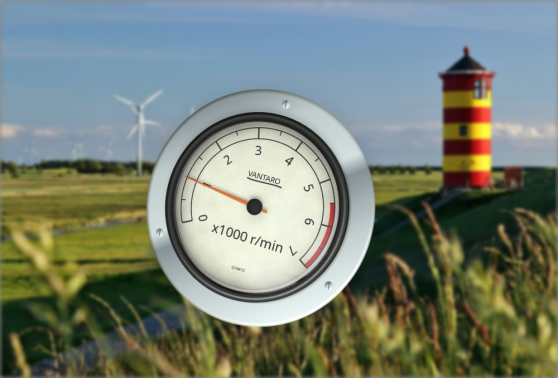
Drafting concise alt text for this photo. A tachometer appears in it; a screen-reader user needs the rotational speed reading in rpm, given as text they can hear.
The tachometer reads 1000 rpm
